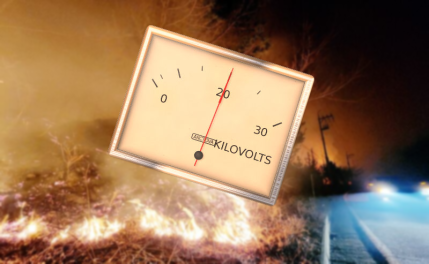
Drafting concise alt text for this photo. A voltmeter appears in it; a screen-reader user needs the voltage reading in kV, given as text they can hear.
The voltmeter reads 20 kV
